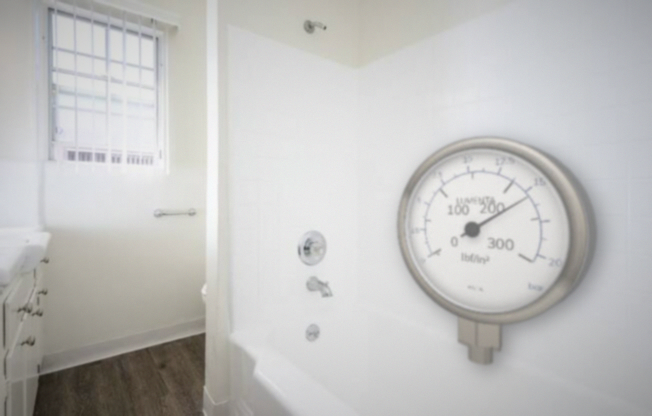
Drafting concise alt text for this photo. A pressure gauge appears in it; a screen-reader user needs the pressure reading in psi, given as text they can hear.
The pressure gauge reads 225 psi
